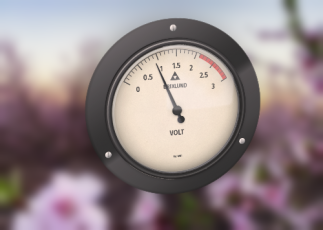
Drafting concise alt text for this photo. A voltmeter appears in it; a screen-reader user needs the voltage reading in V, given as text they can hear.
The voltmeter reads 0.9 V
